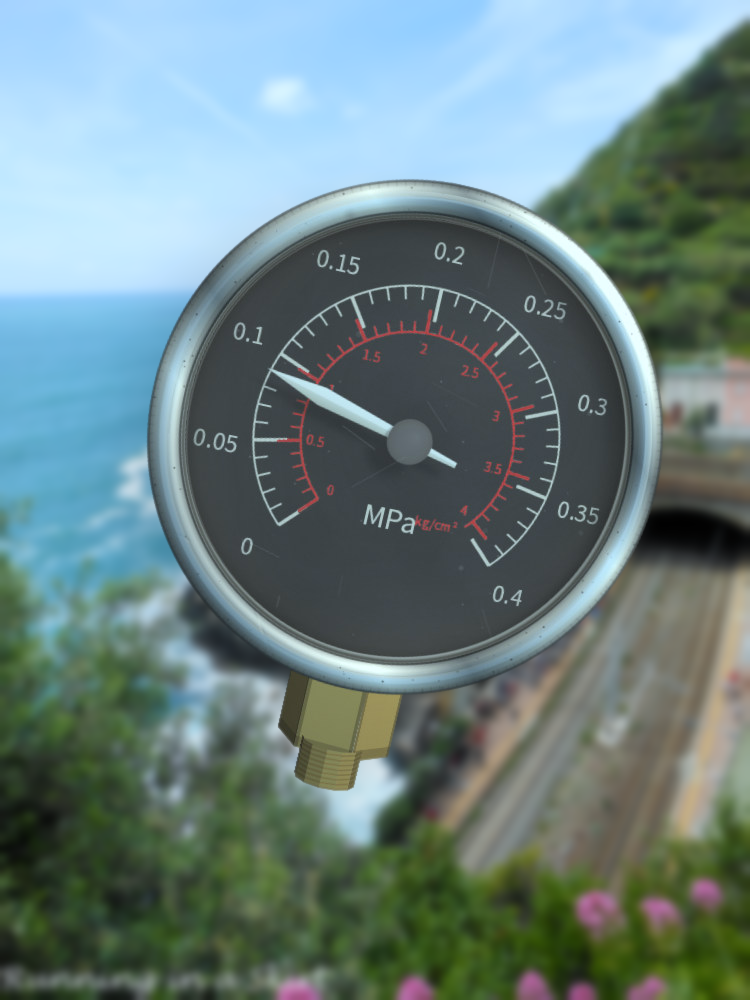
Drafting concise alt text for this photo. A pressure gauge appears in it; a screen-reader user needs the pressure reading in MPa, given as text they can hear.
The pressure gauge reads 0.09 MPa
